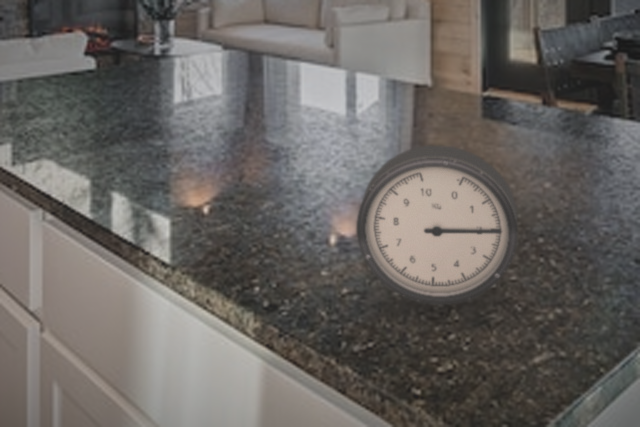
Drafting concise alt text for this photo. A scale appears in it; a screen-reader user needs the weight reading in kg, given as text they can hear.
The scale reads 2 kg
